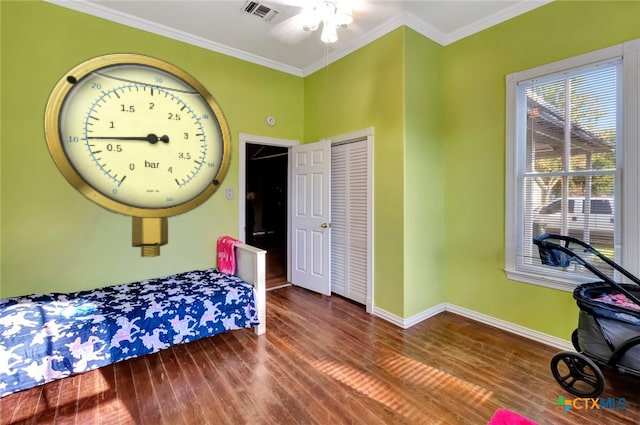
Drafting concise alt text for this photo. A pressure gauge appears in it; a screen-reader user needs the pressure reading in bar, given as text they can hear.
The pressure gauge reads 0.7 bar
